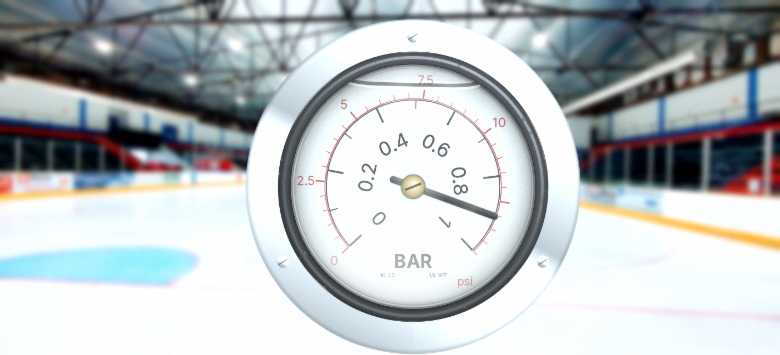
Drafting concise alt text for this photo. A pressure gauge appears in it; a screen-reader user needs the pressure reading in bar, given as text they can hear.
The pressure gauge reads 0.9 bar
